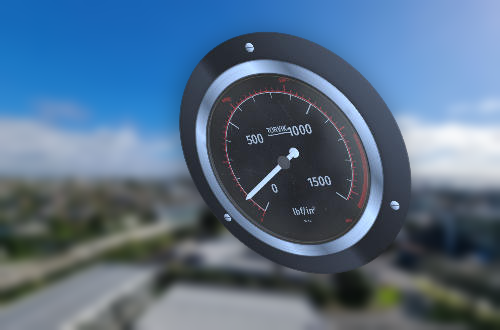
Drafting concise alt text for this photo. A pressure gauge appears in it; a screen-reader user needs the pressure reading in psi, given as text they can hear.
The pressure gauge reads 100 psi
